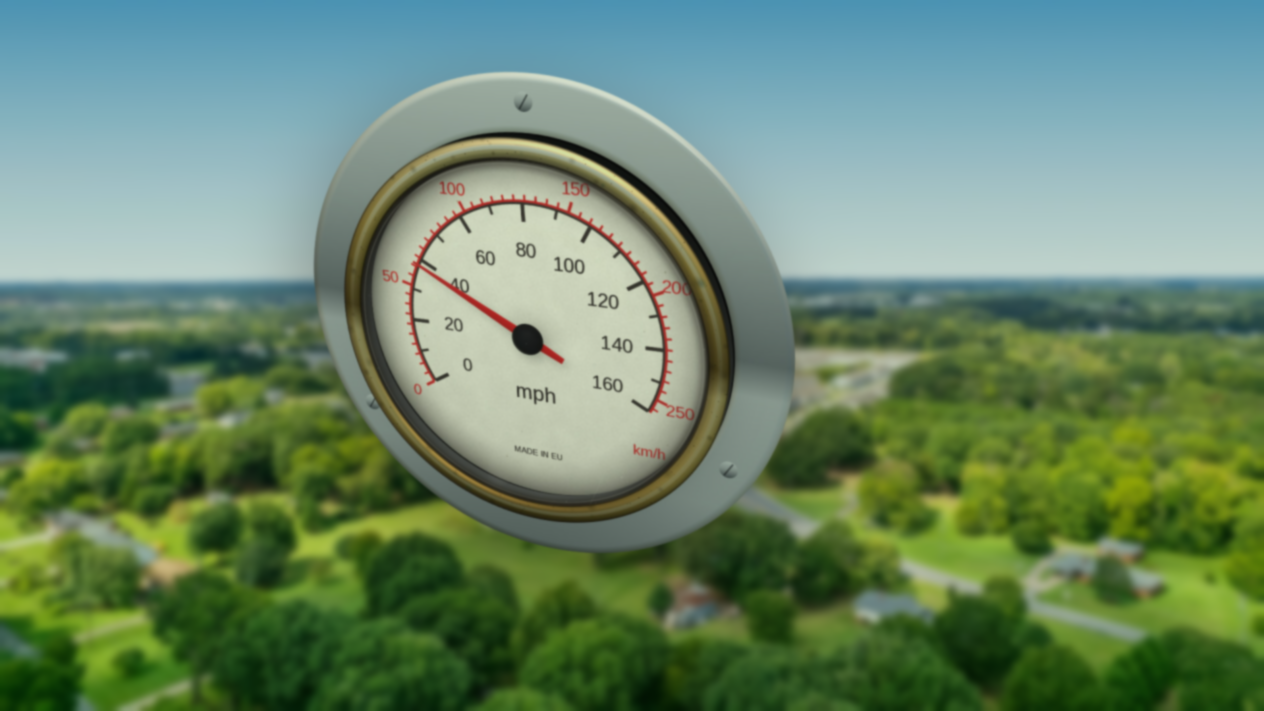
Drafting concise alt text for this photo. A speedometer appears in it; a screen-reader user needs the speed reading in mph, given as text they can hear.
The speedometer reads 40 mph
